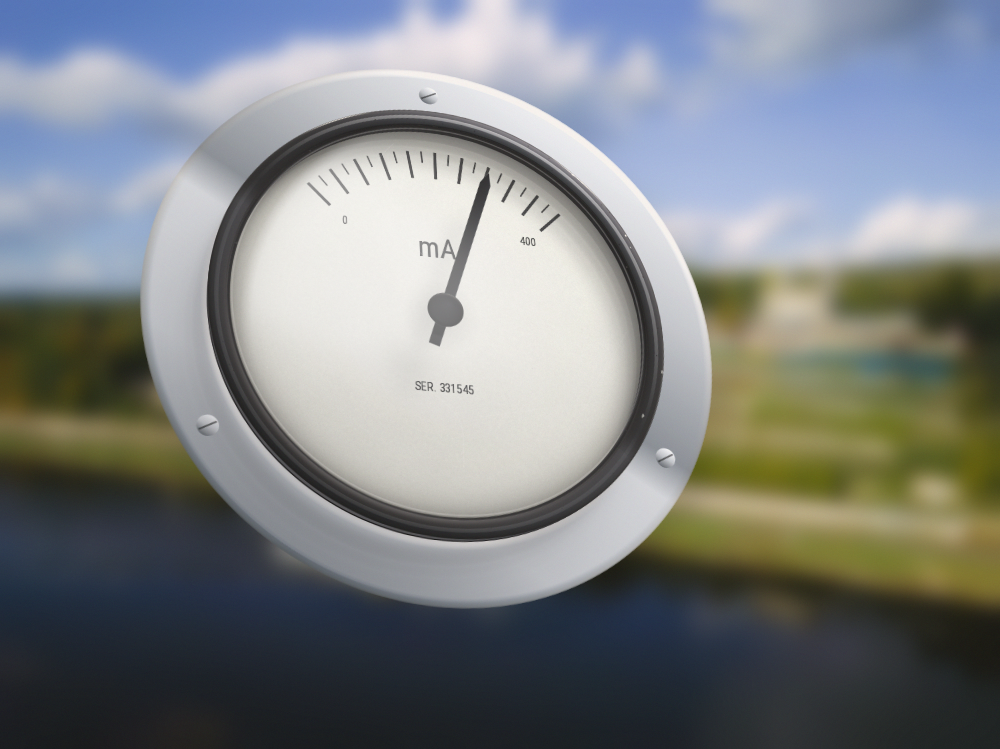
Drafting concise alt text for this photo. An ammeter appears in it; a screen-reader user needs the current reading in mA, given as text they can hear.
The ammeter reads 280 mA
